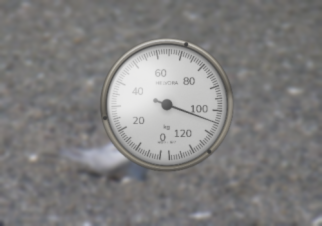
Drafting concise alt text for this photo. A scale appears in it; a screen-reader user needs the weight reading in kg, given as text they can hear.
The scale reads 105 kg
